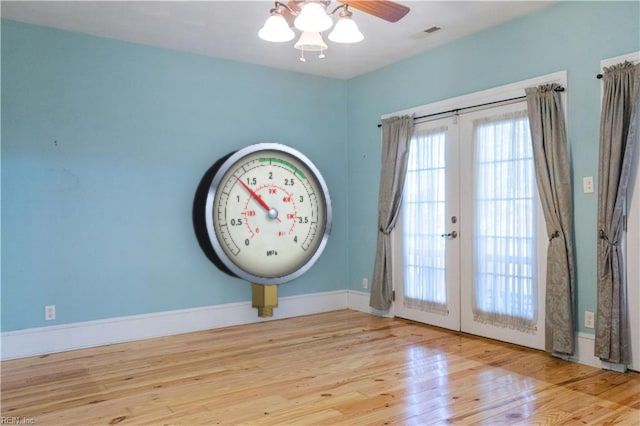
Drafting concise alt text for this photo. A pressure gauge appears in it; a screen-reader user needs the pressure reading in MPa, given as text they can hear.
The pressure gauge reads 1.3 MPa
